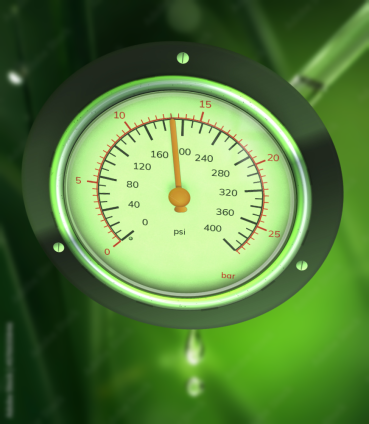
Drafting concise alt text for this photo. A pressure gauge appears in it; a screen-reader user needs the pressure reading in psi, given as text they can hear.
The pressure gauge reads 190 psi
